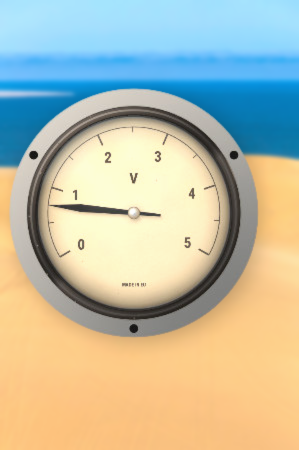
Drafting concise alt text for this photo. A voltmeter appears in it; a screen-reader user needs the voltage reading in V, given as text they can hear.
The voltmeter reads 0.75 V
